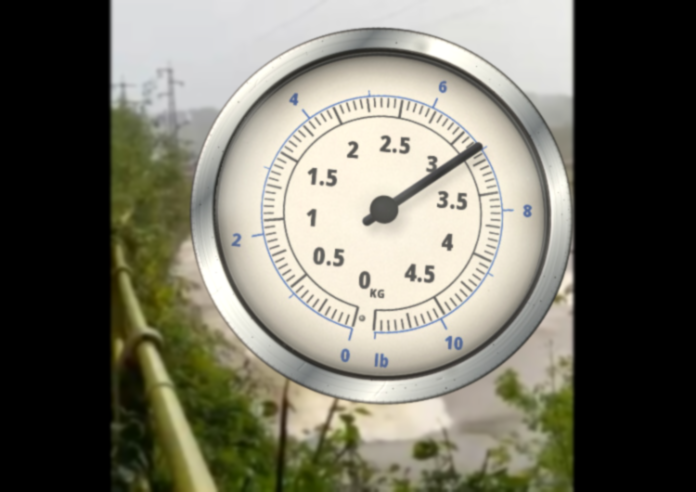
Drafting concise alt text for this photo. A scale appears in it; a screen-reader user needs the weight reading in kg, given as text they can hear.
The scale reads 3.15 kg
